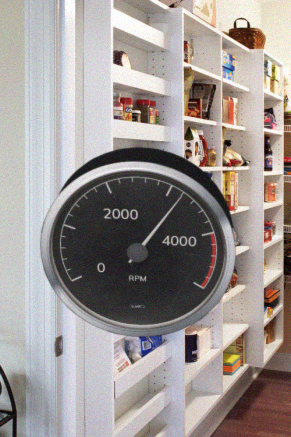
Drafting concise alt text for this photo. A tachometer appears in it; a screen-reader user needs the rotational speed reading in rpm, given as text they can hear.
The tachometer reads 3200 rpm
